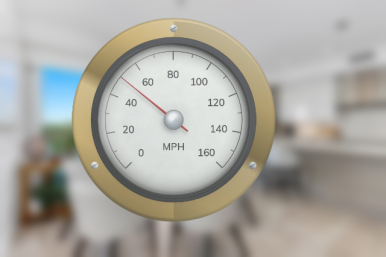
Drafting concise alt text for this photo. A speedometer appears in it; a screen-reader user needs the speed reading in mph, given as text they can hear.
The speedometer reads 50 mph
